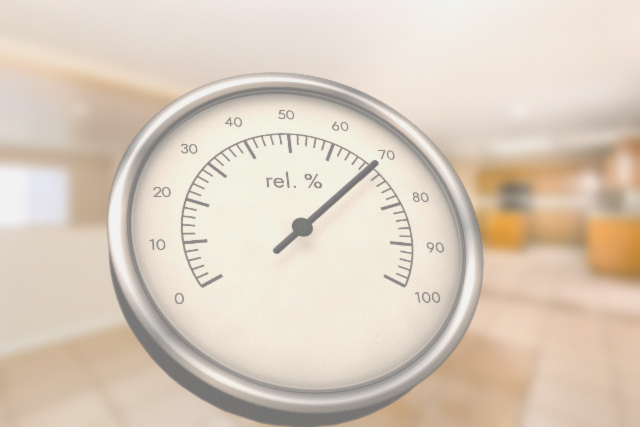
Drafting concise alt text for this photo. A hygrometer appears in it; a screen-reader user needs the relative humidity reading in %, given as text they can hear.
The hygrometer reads 70 %
